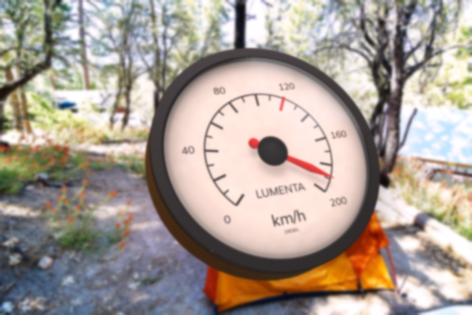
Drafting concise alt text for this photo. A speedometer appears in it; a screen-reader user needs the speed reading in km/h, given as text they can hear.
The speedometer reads 190 km/h
